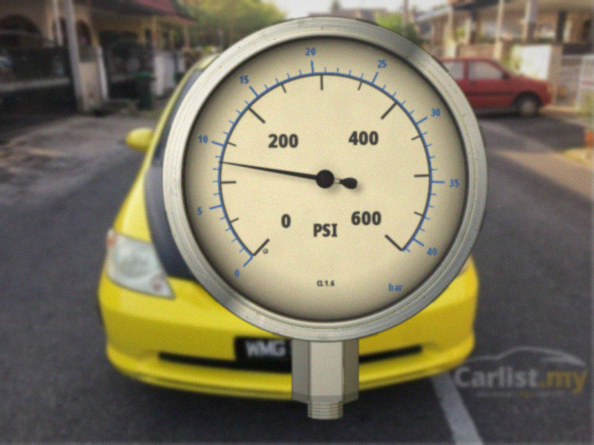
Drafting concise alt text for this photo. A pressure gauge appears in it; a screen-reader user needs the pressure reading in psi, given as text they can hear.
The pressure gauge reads 125 psi
